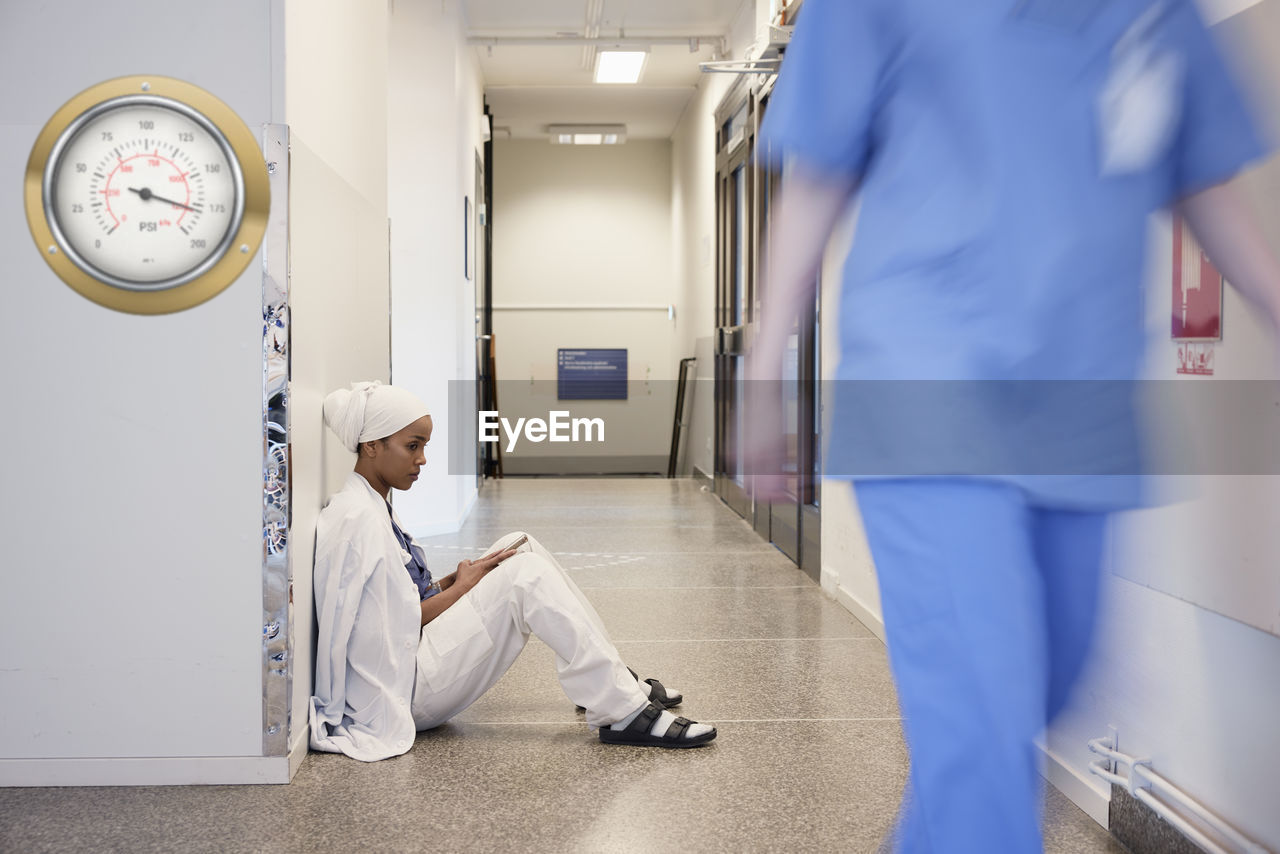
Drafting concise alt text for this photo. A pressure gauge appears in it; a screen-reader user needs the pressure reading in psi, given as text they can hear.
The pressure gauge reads 180 psi
